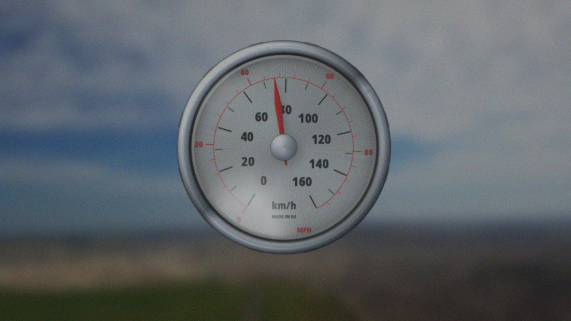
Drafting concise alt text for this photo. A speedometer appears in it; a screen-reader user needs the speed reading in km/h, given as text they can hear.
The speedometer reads 75 km/h
